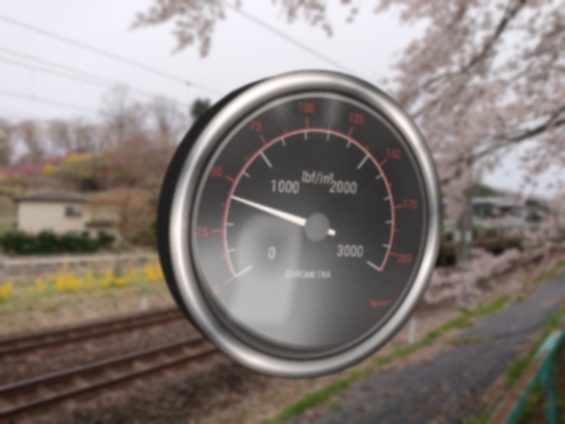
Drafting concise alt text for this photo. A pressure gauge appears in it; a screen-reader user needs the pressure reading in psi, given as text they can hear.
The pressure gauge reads 600 psi
